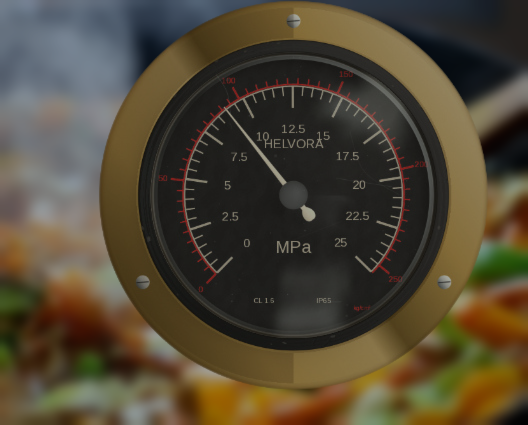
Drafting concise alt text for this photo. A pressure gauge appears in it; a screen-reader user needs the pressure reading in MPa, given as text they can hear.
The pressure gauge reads 9 MPa
